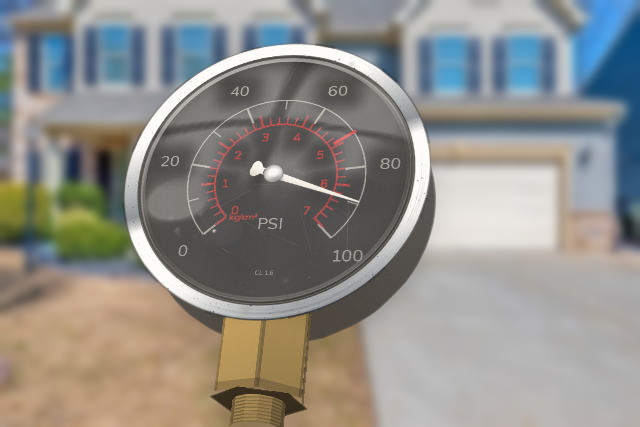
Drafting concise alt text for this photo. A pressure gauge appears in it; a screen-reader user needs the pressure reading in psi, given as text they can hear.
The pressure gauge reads 90 psi
